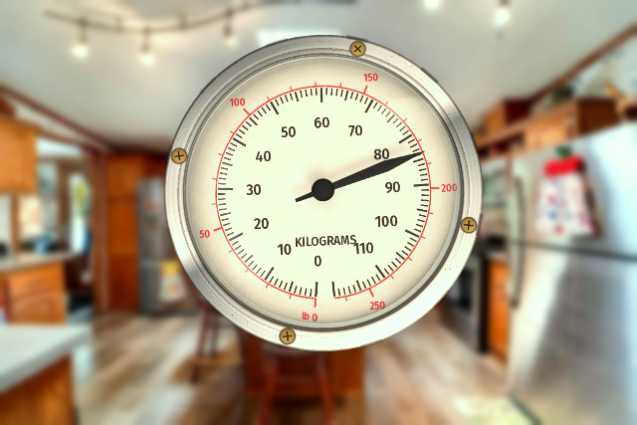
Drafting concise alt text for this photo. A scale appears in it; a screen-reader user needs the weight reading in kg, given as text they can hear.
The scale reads 84 kg
